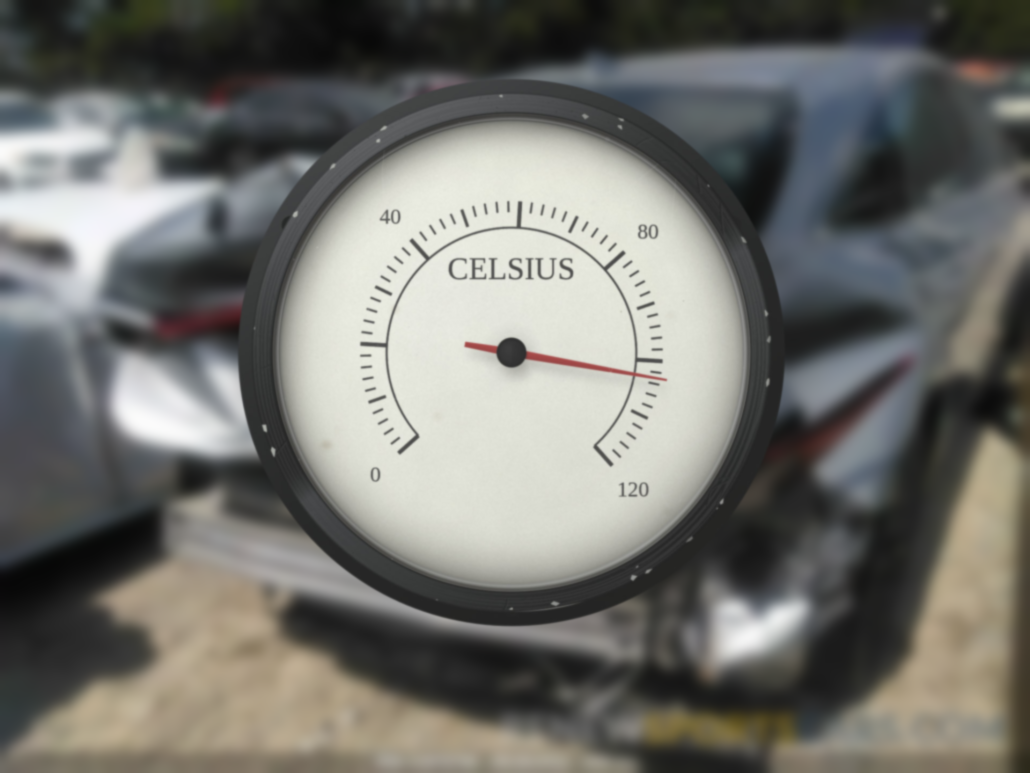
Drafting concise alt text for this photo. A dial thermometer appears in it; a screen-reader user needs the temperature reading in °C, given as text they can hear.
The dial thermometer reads 103 °C
